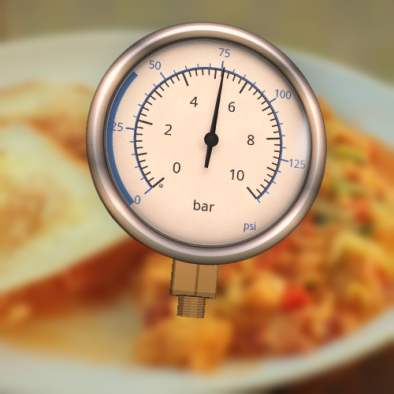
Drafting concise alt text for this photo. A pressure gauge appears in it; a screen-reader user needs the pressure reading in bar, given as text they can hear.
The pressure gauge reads 5.2 bar
